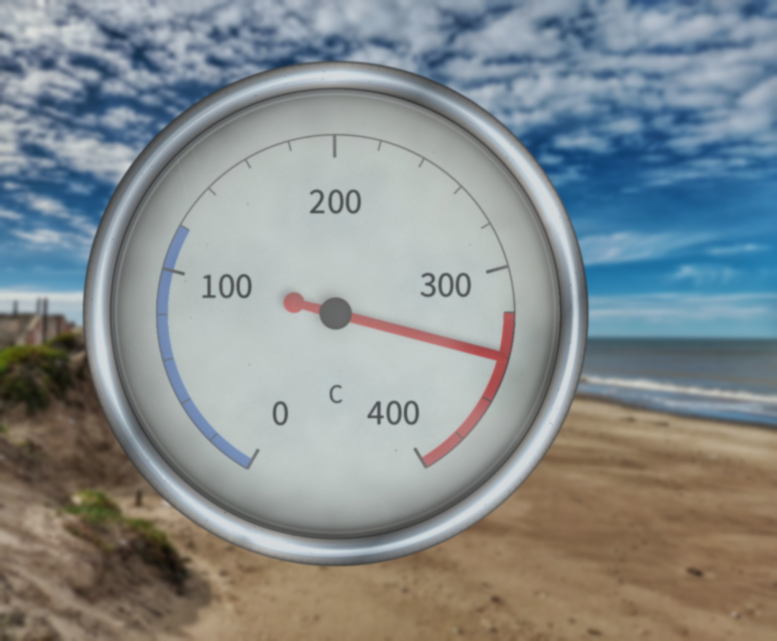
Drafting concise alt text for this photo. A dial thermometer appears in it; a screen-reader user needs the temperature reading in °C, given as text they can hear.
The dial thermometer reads 340 °C
